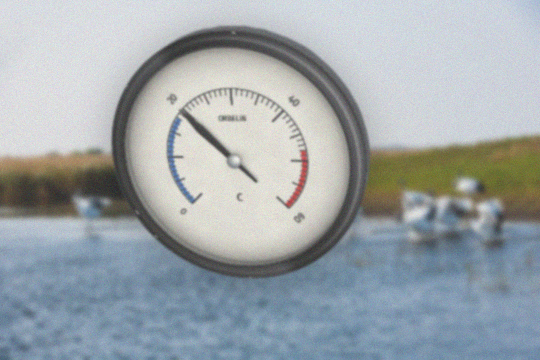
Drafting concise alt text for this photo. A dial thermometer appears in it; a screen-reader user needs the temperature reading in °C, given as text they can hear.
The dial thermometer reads 20 °C
